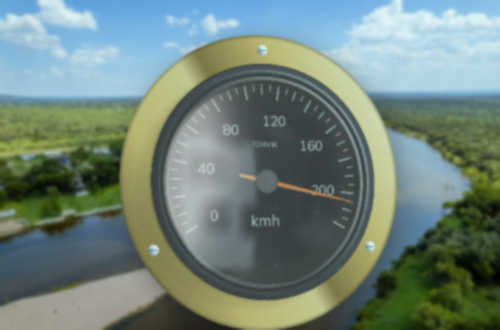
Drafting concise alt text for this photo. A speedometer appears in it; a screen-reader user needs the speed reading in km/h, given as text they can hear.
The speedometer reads 205 km/h
